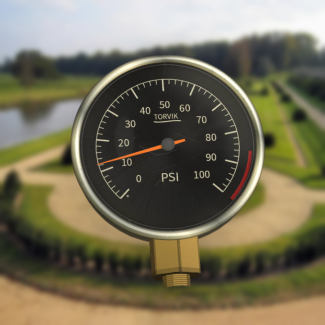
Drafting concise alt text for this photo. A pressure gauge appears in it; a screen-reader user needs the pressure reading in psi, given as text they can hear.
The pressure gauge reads 12 psi
